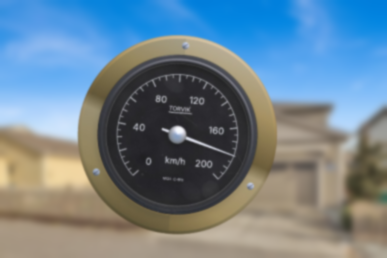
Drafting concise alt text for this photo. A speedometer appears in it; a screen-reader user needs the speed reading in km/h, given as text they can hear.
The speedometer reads 180 km/h
